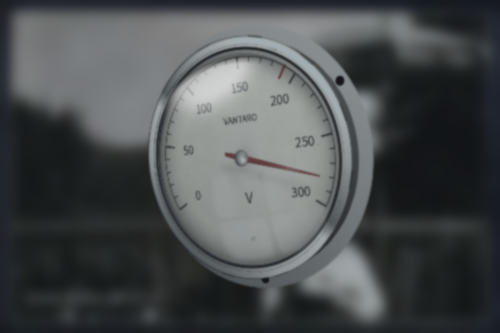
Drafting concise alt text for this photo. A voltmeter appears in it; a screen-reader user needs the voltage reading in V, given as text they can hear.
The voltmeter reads 280 V
